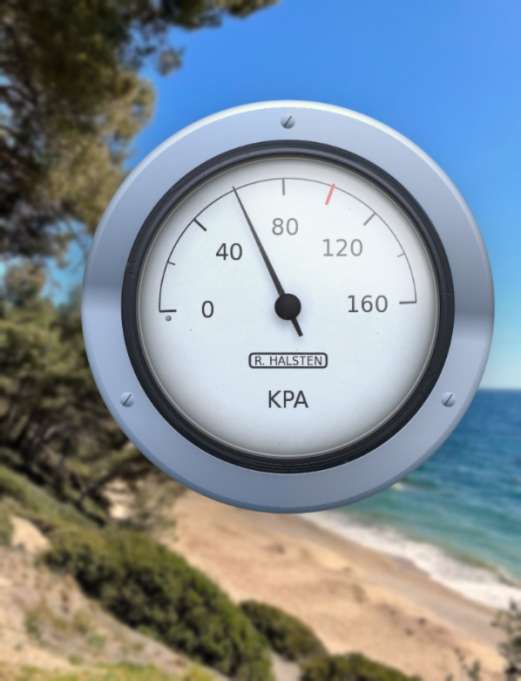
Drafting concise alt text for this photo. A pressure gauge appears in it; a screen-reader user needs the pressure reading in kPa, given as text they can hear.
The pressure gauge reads 60 kPa
